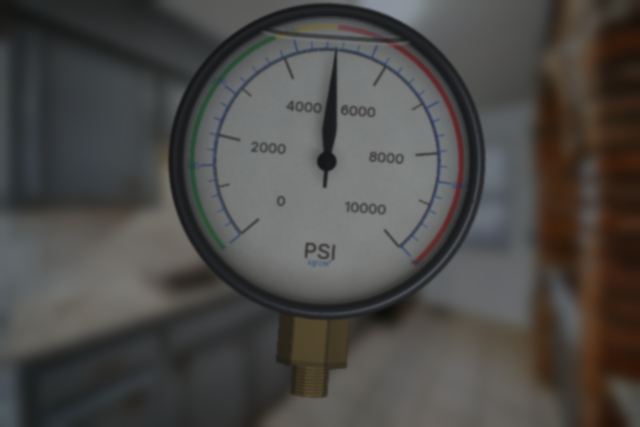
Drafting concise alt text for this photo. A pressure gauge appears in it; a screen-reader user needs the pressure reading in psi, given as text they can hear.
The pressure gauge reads 5000 psi
